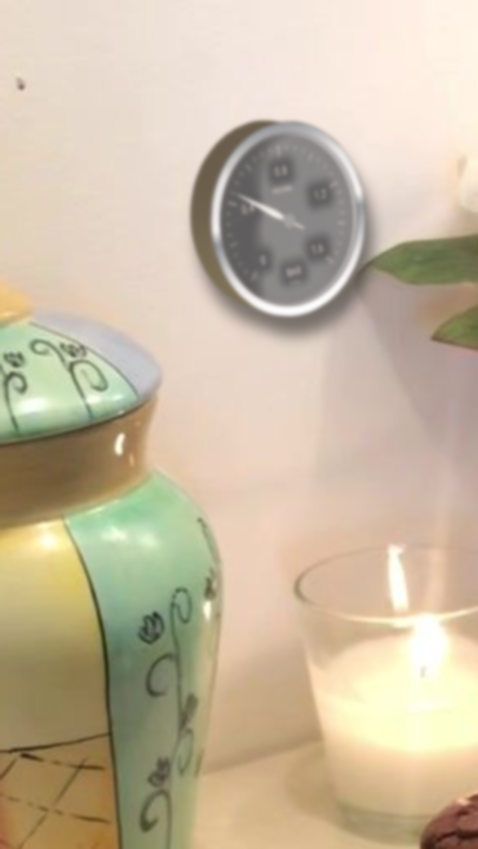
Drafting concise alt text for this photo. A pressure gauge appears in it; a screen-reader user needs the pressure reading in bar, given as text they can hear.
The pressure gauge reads 0.45 bar
